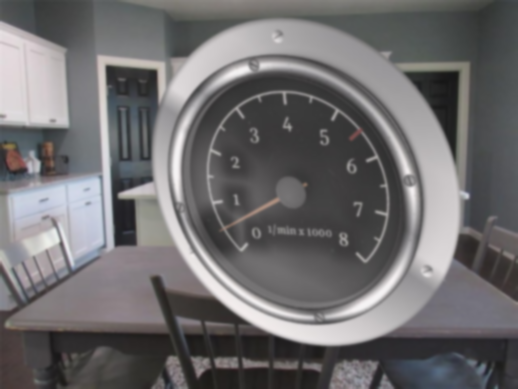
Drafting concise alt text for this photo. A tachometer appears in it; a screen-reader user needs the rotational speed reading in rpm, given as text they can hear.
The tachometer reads 500 rpm
